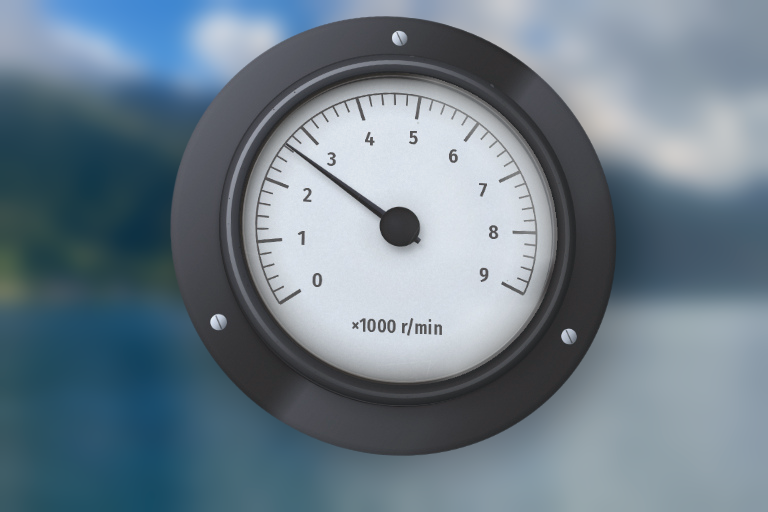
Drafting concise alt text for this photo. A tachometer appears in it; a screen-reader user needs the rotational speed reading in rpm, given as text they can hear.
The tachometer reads 2600 rpm
